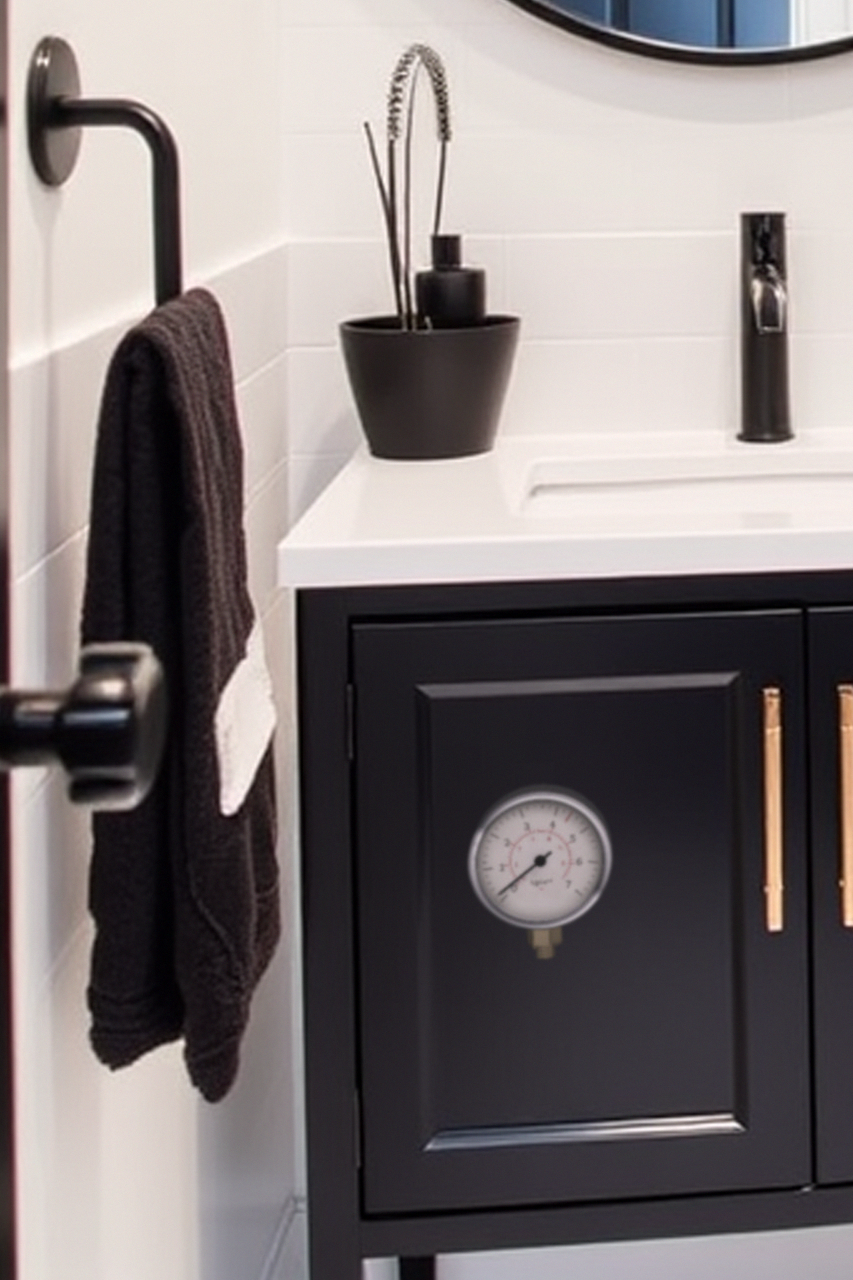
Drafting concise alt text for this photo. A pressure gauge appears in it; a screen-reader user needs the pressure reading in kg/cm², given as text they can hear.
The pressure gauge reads 0.2 kg/cm²
